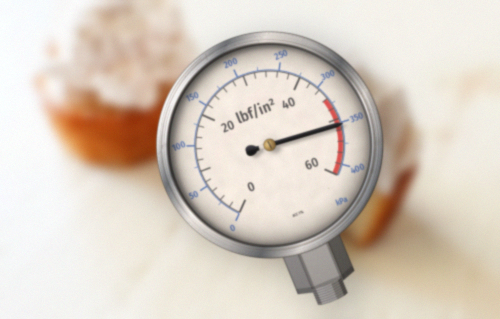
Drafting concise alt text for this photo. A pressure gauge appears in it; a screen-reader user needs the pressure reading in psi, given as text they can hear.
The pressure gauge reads 51 psi
